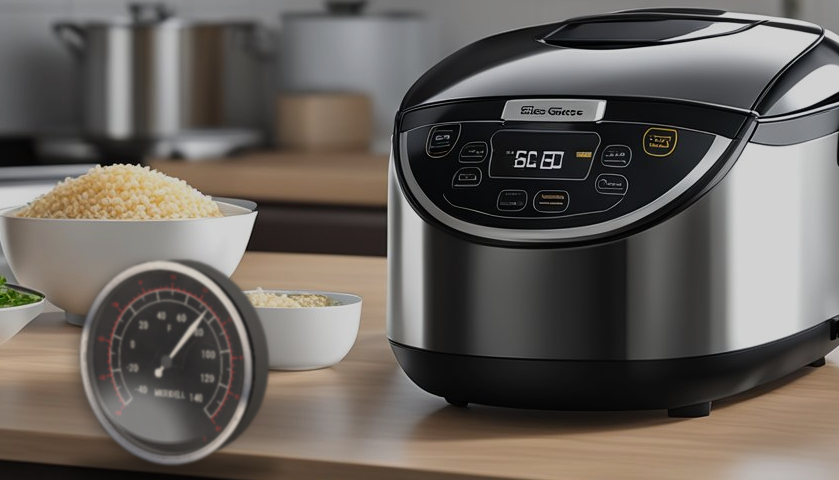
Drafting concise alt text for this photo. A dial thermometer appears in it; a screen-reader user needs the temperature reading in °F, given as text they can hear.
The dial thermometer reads 75 °F
